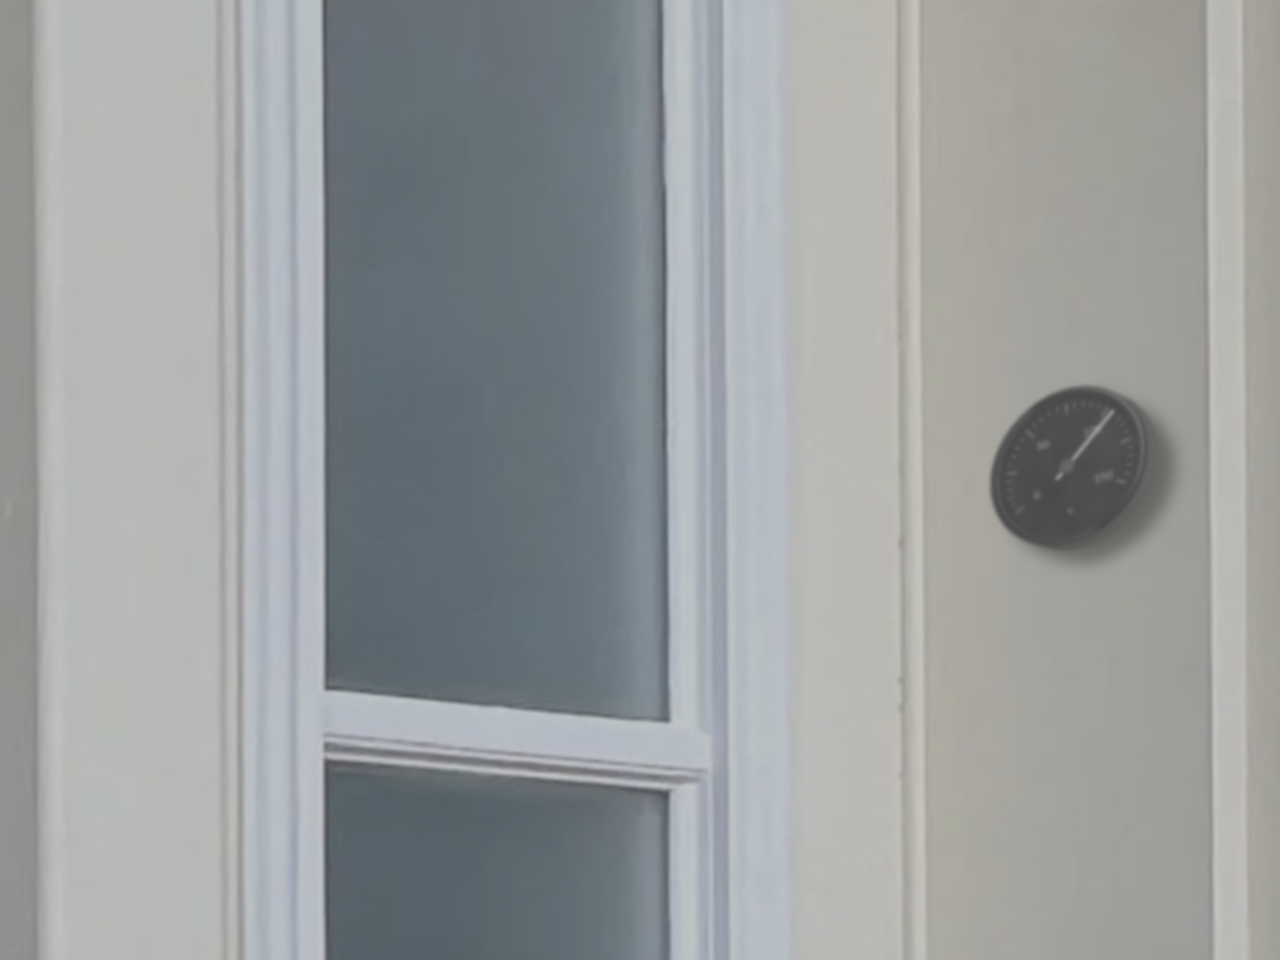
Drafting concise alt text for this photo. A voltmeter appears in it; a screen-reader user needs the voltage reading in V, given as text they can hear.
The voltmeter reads 105 V
